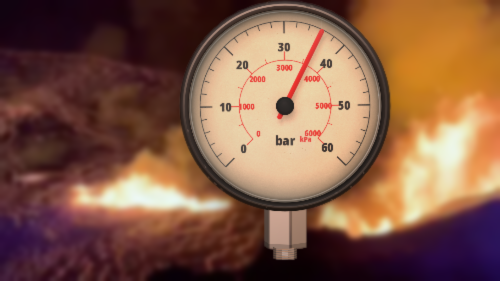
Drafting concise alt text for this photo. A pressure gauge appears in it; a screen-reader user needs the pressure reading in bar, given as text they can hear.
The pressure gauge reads 36 bar
